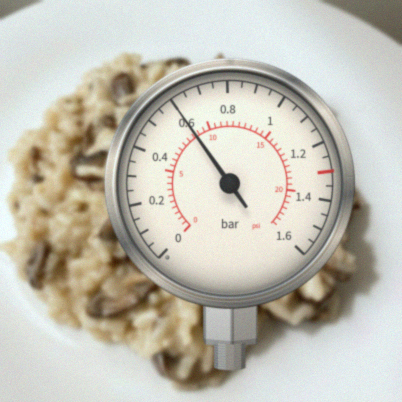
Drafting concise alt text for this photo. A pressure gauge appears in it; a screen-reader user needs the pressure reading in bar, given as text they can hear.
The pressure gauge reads 0.6 bar
